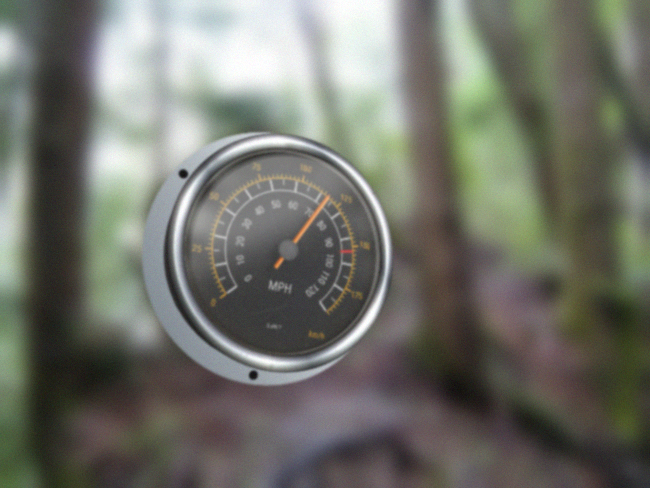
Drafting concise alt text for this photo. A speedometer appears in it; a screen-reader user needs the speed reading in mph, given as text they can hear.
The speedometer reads 72.5 mph
